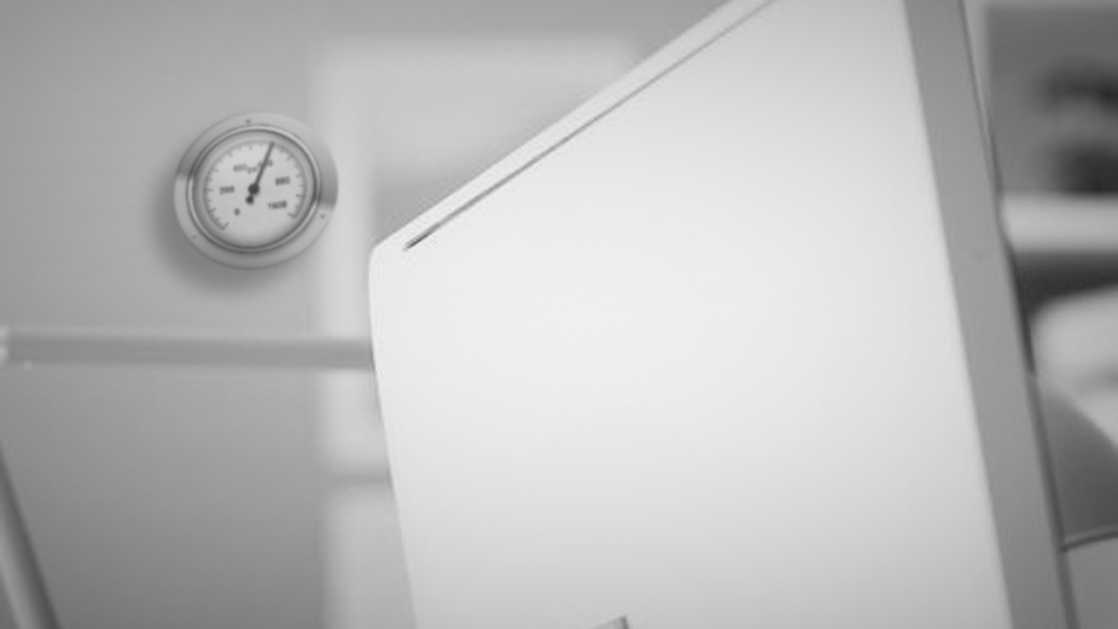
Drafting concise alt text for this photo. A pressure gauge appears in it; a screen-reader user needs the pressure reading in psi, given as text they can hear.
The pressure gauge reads 600 psi
